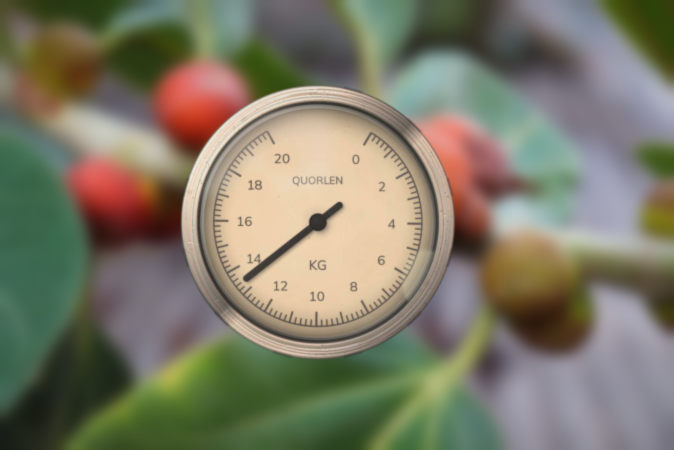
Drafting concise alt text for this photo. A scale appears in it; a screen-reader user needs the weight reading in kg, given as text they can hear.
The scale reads 13.4 kg
